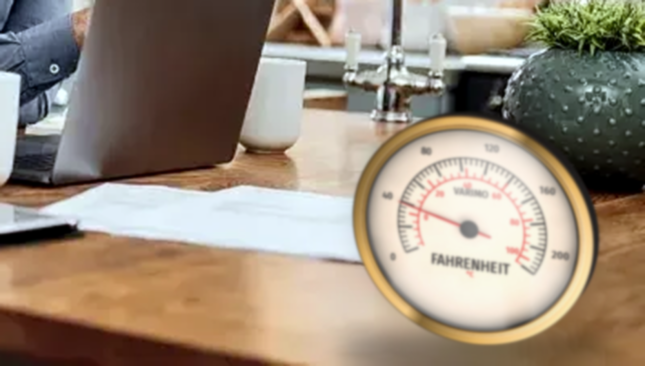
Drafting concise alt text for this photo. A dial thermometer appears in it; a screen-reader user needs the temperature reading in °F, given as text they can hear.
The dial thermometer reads 40 °F
